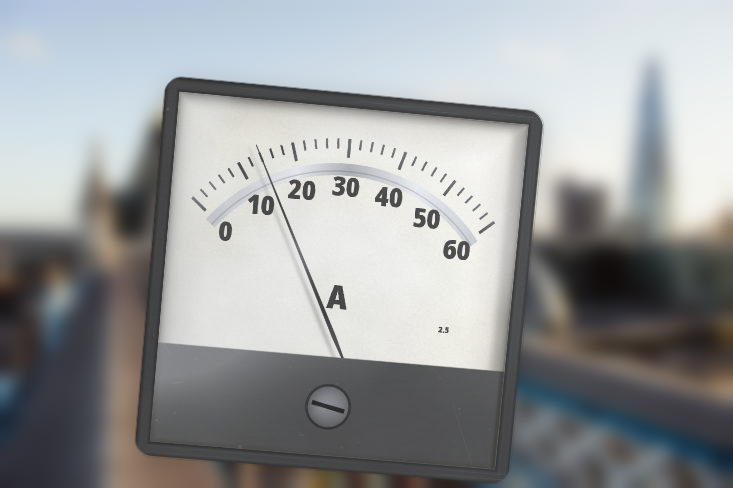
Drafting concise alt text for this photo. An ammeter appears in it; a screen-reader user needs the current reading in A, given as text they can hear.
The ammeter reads 14 A
